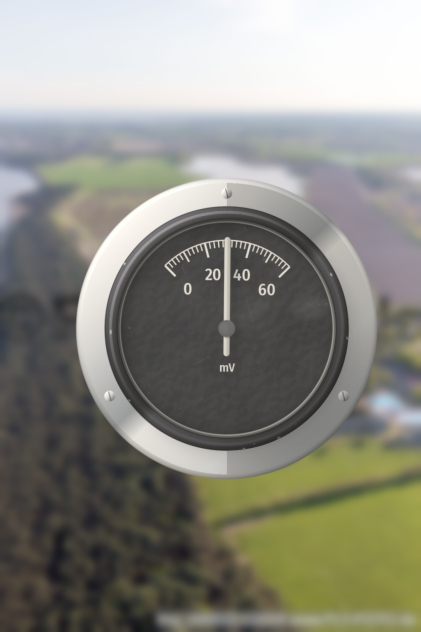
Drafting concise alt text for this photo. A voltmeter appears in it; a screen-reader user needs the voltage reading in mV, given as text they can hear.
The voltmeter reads 30 mV
